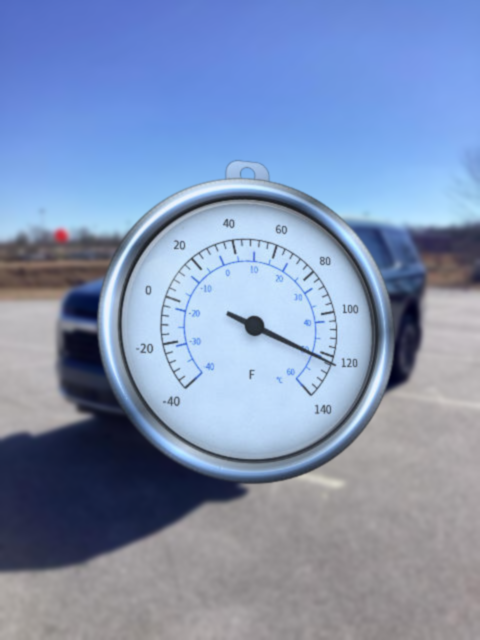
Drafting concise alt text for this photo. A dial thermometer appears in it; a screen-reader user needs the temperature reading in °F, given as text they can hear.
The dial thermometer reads 124 °F
